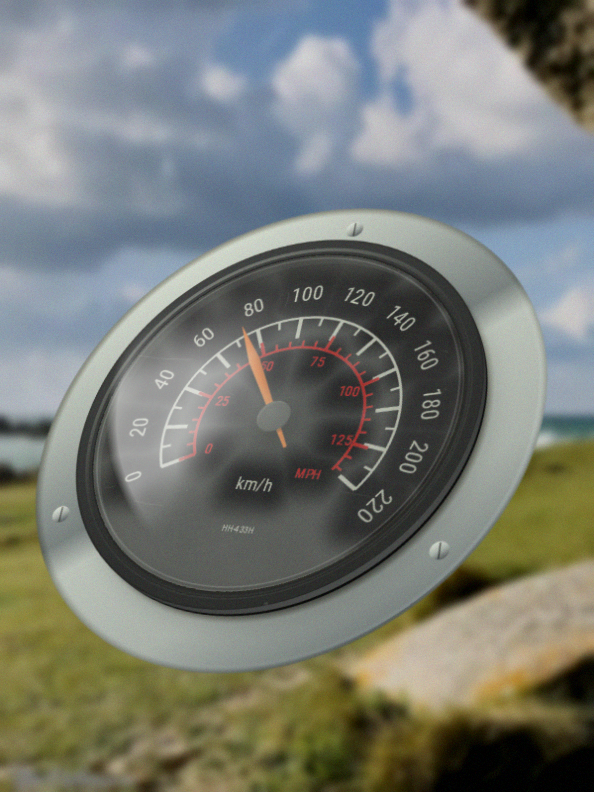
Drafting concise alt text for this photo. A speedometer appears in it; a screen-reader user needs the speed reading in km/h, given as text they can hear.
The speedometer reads 75 km/h
